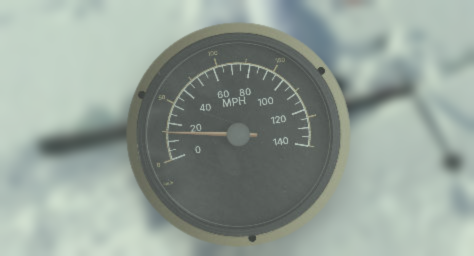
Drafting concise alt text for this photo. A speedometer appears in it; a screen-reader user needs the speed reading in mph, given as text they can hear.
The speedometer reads 15 mph
